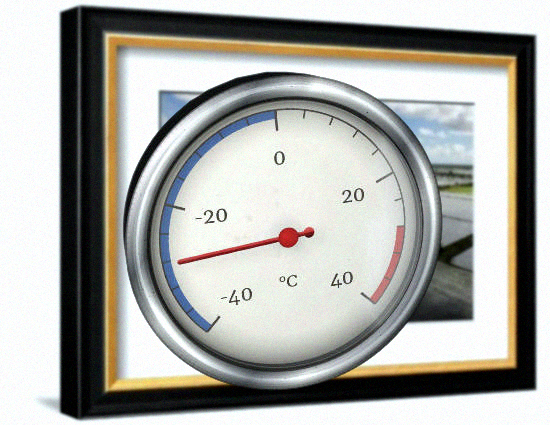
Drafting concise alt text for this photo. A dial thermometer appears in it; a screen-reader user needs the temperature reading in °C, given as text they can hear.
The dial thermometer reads -28 °C
